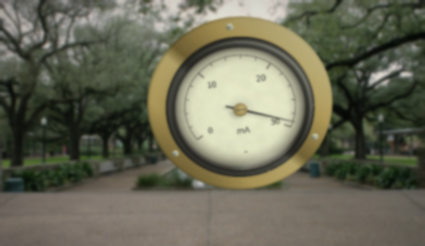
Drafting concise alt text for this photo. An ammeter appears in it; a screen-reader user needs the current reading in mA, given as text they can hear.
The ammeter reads 29 mA
